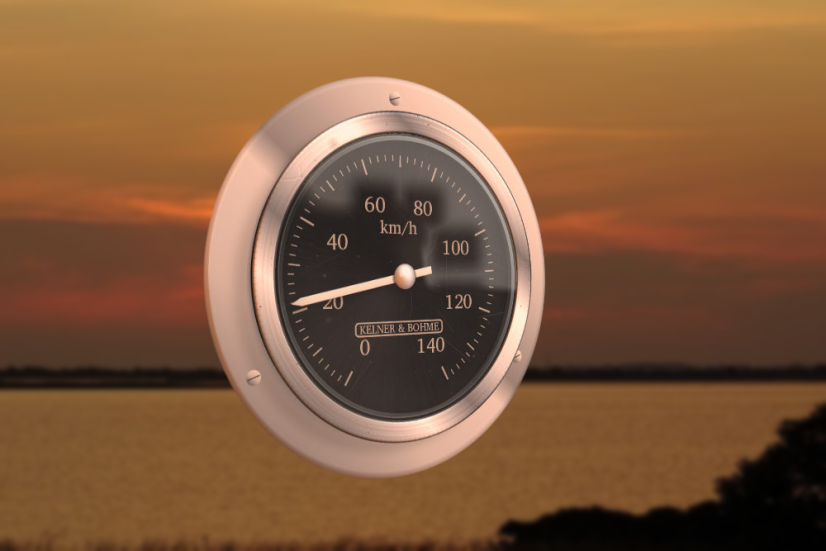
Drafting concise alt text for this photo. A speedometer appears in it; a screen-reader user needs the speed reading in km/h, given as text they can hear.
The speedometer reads 22 km/h
